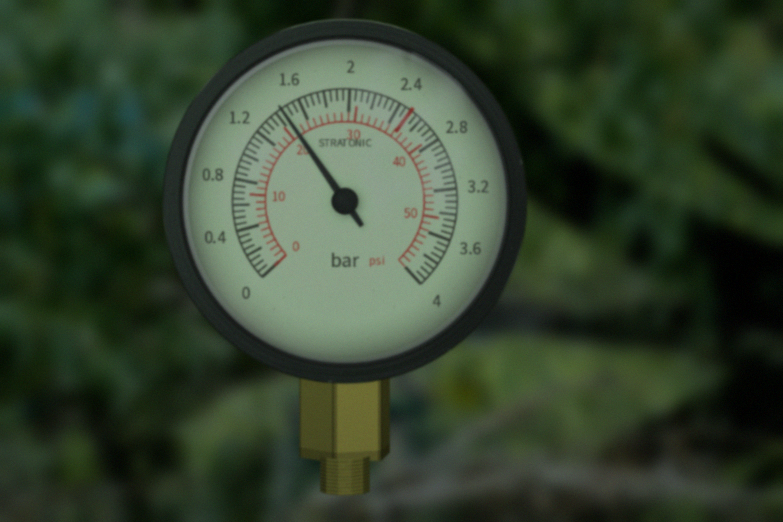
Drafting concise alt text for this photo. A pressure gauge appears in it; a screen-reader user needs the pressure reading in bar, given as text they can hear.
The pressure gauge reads 1.45 bar
